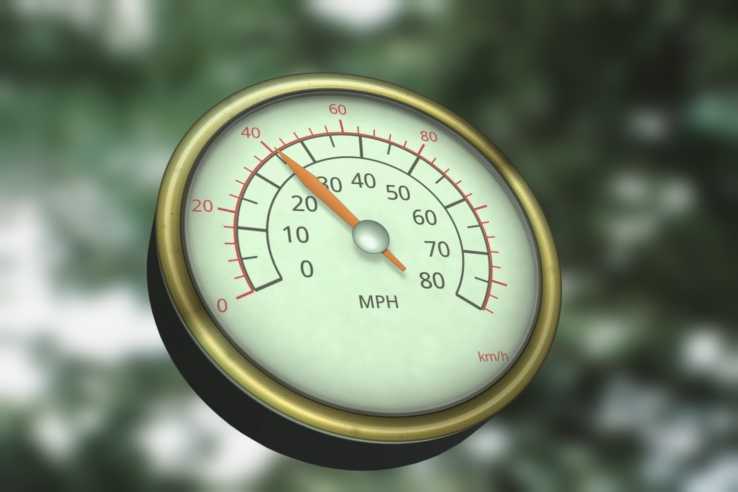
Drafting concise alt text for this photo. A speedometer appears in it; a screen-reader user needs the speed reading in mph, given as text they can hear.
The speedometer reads 25 mph
